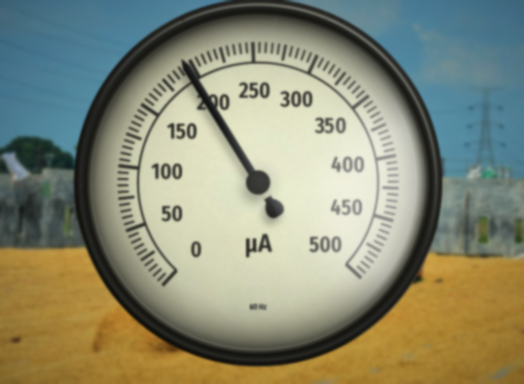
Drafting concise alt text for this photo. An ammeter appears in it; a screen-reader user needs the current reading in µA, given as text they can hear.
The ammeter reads 195 µA
